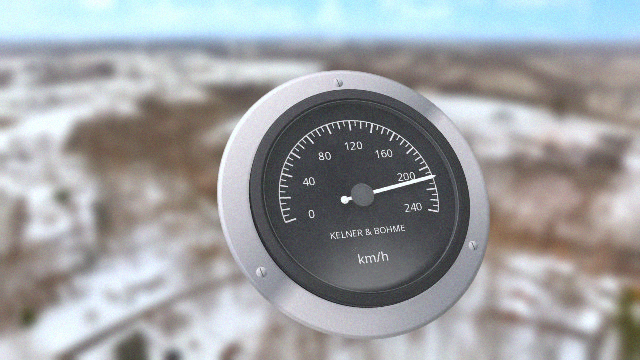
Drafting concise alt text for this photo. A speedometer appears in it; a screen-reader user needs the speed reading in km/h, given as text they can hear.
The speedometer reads 210 km/h
